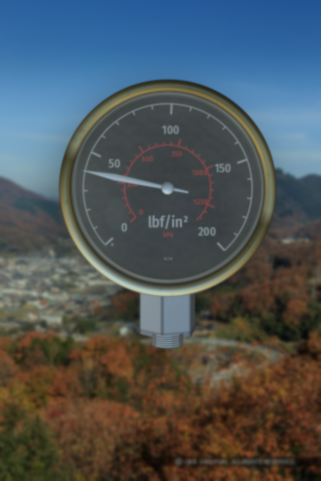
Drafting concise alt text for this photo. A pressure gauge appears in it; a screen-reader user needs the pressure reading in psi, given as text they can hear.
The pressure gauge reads 40 psi
